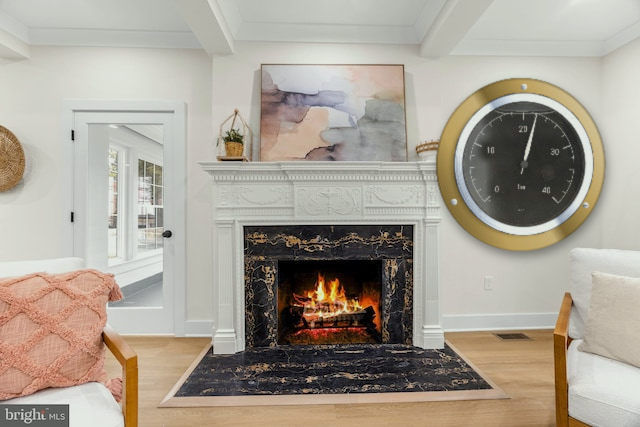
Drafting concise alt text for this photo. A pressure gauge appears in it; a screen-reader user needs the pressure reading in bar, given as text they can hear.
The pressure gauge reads 22 bar
